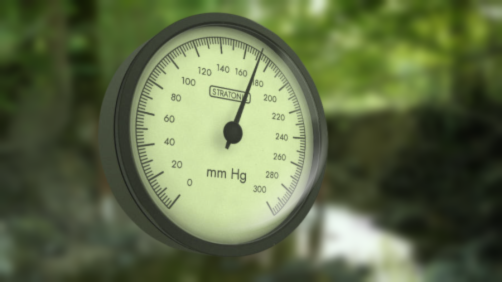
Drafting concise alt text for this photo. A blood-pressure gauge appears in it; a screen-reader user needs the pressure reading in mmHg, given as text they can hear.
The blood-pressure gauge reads 170 mmHg
